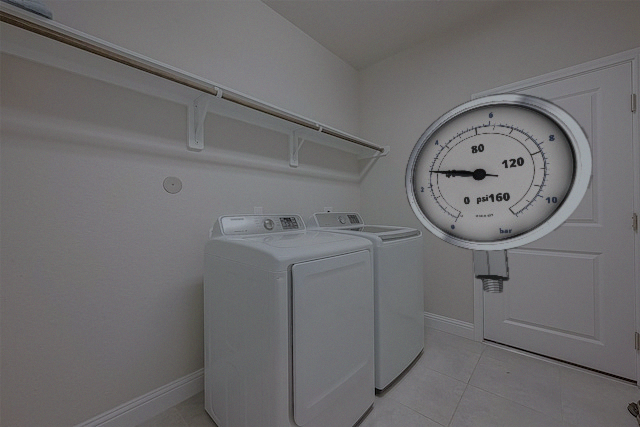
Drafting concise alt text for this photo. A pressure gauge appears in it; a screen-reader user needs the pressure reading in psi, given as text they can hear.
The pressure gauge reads 40 psi
